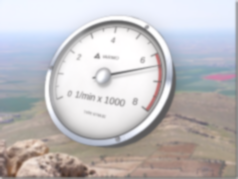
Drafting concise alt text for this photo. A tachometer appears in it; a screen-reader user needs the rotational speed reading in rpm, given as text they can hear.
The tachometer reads 6500 rpm
